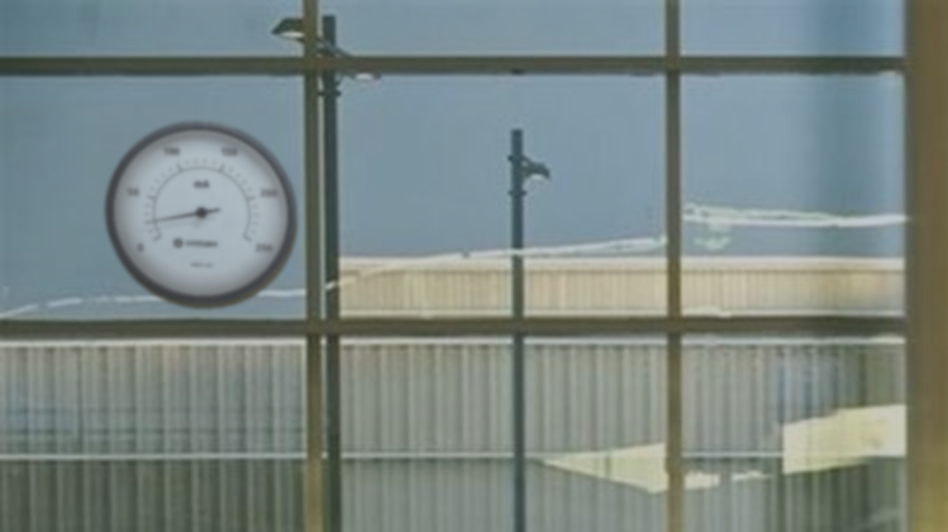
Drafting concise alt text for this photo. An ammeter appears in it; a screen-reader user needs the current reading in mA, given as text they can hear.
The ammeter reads 20 mA
